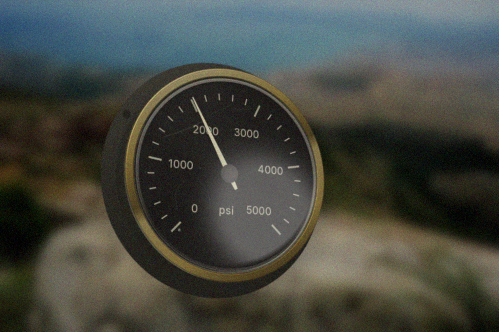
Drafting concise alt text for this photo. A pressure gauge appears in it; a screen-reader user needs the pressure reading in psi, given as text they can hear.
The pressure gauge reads 2000 psi
